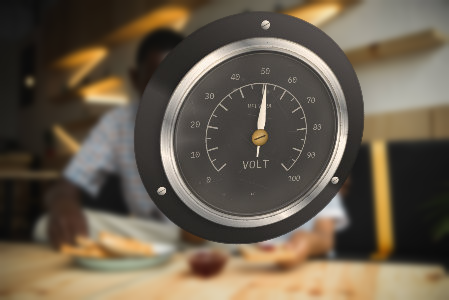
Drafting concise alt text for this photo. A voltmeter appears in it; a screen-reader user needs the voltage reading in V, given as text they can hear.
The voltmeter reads 50 V
